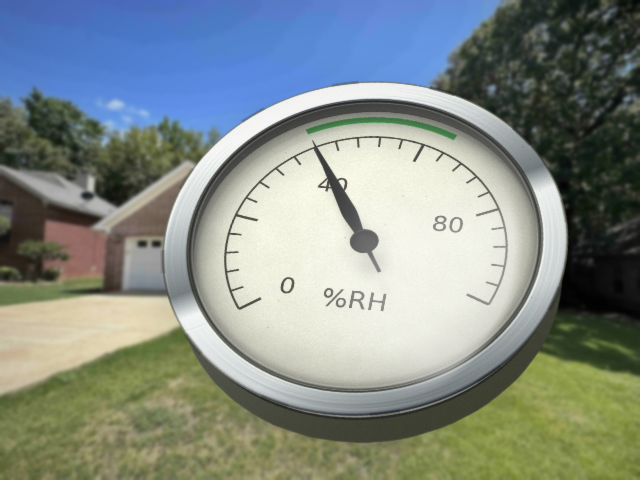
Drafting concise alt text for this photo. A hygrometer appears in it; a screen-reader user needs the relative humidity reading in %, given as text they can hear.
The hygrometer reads 40 %
